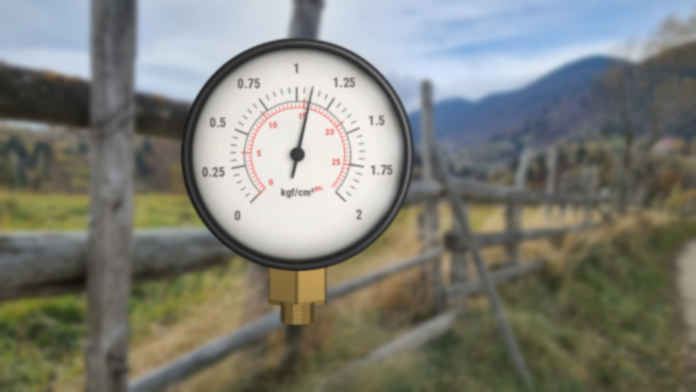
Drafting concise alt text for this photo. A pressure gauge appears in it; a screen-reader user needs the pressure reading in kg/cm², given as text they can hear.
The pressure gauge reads 1.1 kg/cm²
